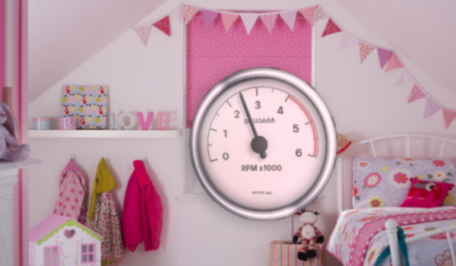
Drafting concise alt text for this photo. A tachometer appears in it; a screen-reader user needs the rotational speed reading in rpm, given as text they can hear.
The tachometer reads 2500 rpm
